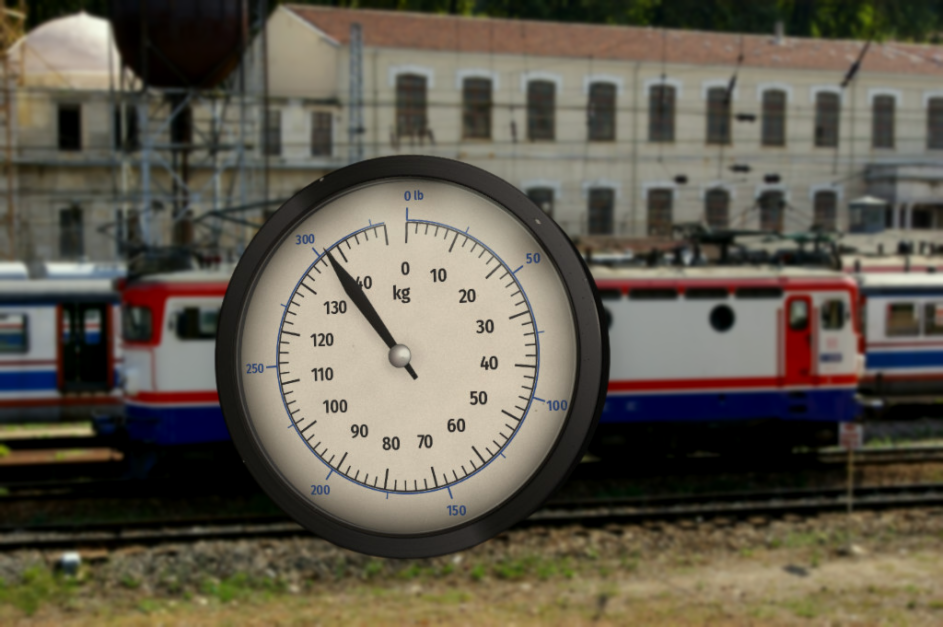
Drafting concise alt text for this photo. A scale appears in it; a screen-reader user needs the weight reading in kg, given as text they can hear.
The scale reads 138 kg
